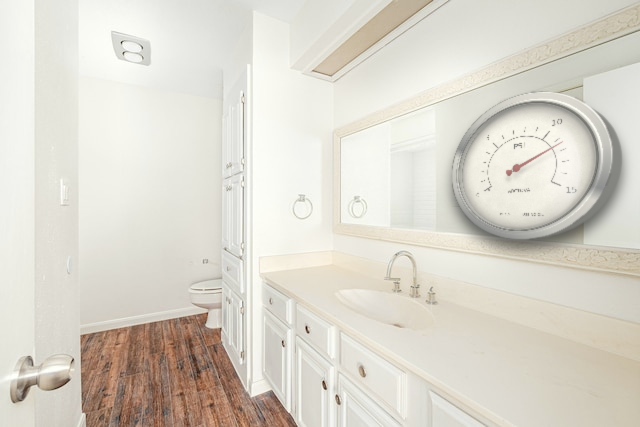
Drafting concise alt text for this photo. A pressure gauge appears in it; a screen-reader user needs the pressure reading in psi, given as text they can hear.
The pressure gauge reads 11.5 psi
